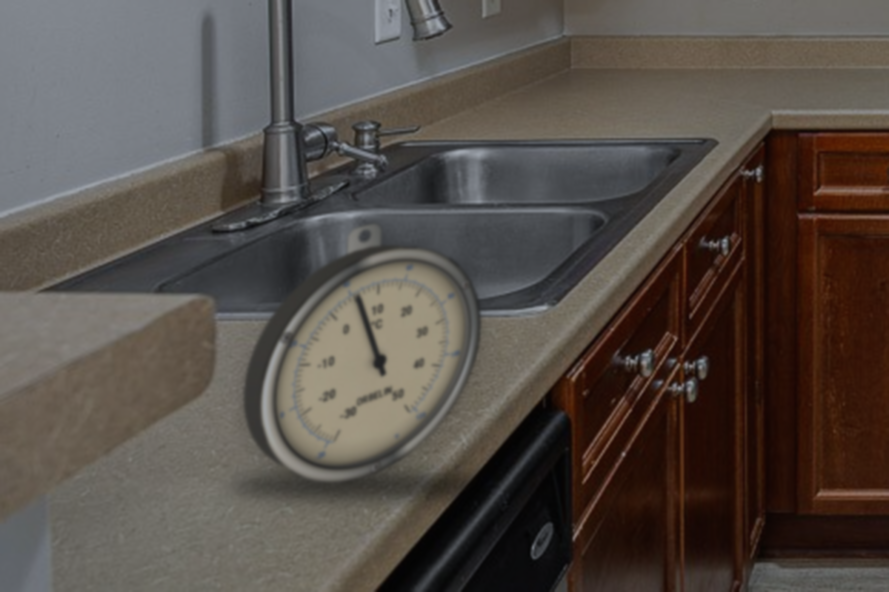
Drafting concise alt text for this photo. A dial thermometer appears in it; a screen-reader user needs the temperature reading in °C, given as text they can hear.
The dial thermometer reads 5 °C
